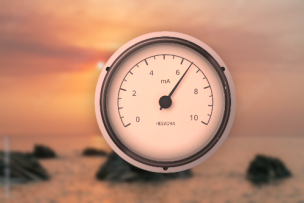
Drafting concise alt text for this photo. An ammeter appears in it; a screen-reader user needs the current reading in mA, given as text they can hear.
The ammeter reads 6.5 mA
